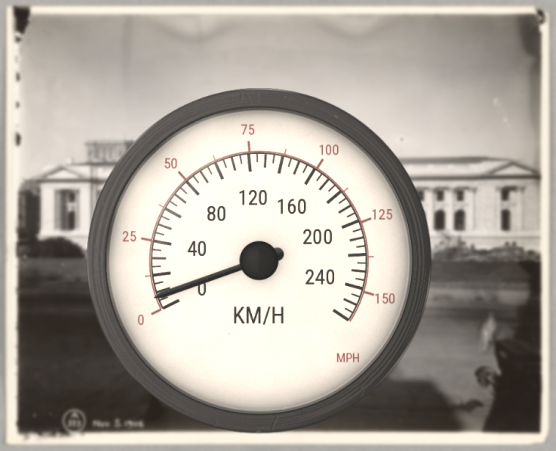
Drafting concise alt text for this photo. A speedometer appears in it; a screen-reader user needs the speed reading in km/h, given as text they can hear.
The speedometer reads 7.5 km/h
